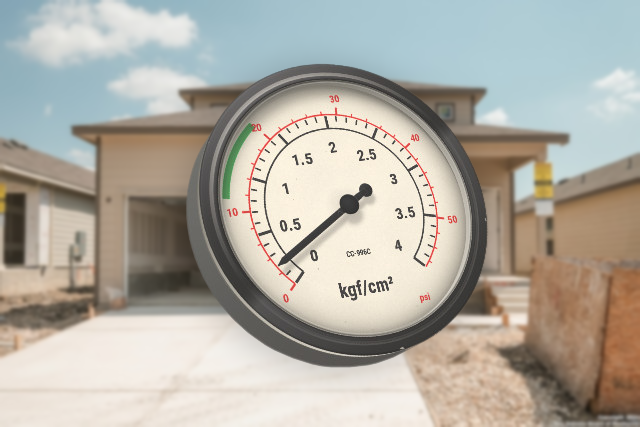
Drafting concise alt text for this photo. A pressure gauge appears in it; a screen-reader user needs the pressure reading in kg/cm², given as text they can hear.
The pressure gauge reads 0.2 kg/cm²
